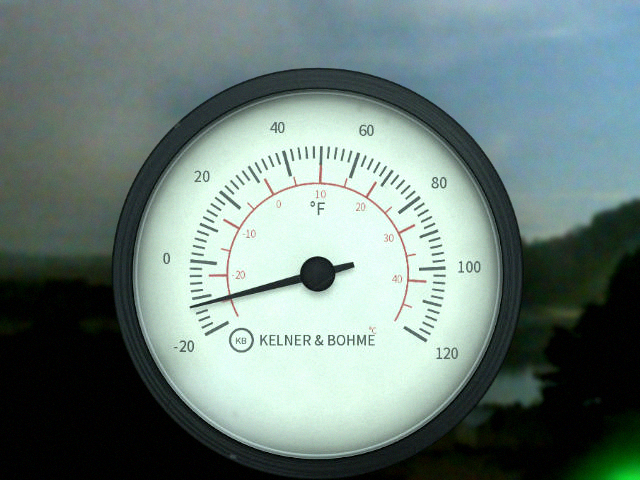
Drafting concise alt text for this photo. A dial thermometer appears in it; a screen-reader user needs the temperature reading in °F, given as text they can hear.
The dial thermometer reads -12 °F
